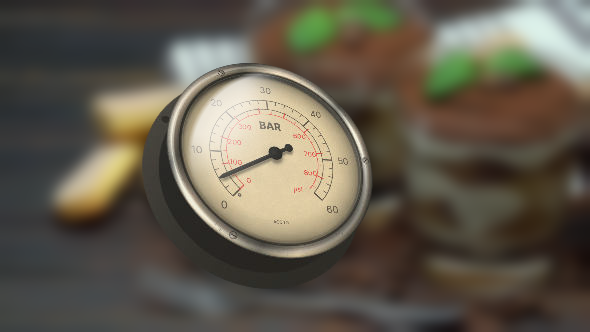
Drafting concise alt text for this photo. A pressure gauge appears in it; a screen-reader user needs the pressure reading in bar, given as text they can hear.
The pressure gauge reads 4 bar
